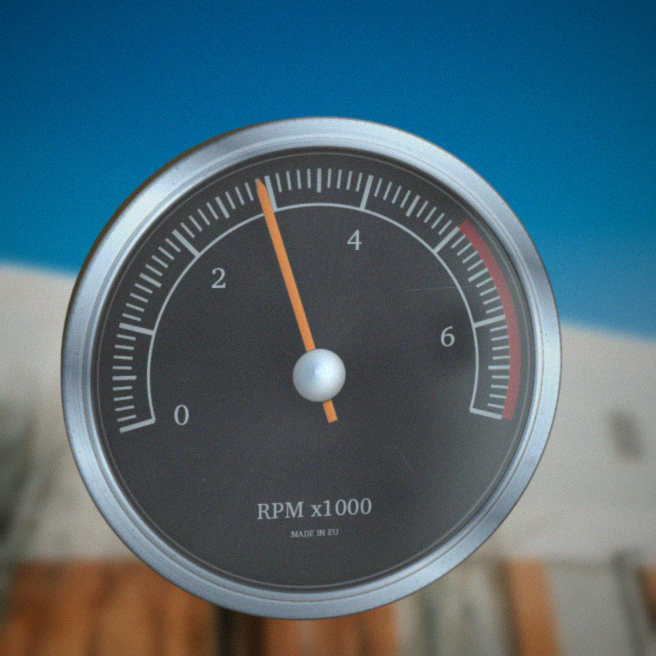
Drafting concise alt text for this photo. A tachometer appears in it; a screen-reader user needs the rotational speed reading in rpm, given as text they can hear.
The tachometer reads 2900 rpm
